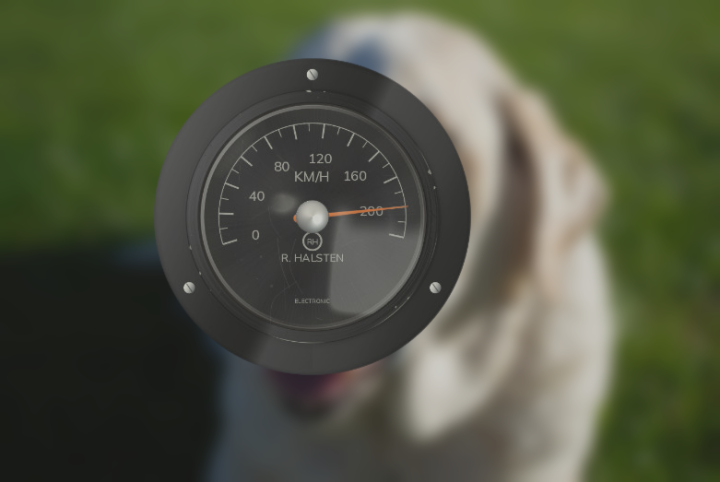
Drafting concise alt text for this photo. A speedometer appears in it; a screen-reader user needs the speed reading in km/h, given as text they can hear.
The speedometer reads 200 km/h
